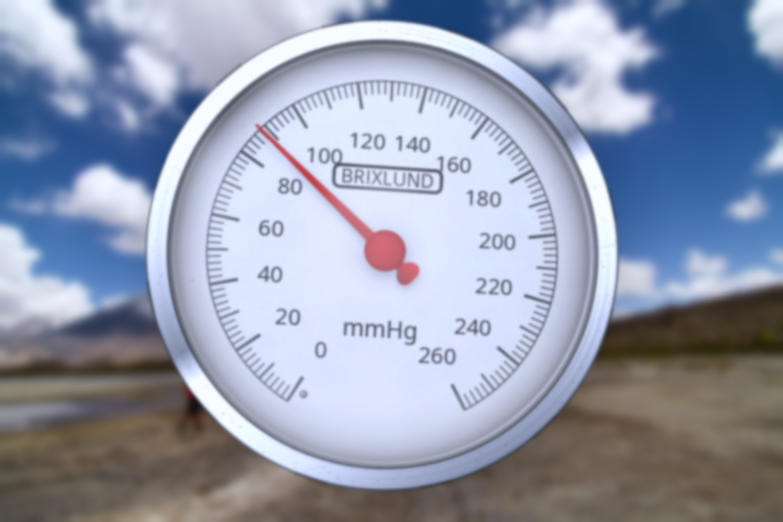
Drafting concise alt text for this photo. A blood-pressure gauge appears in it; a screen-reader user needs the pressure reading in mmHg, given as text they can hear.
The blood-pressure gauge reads 88 mmHg
